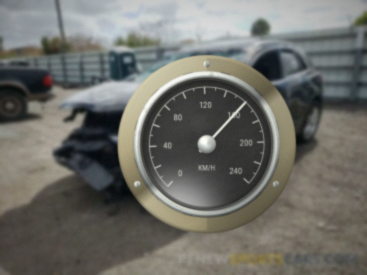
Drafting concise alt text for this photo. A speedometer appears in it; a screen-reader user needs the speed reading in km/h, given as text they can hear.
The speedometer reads 160 km/h
